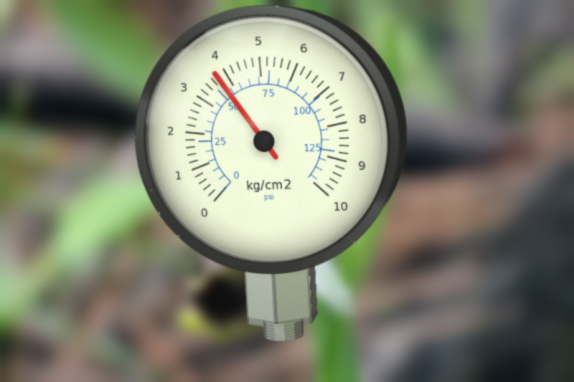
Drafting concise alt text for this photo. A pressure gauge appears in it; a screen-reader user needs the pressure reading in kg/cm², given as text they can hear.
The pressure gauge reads 3.8 kg/cm²
